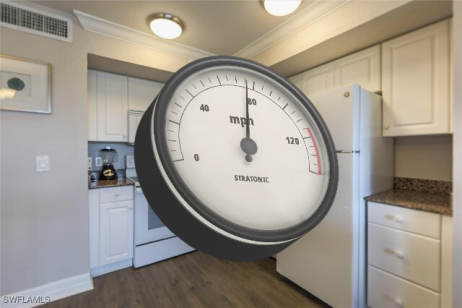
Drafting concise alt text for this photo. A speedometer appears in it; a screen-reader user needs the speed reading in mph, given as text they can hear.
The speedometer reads 75 mph
